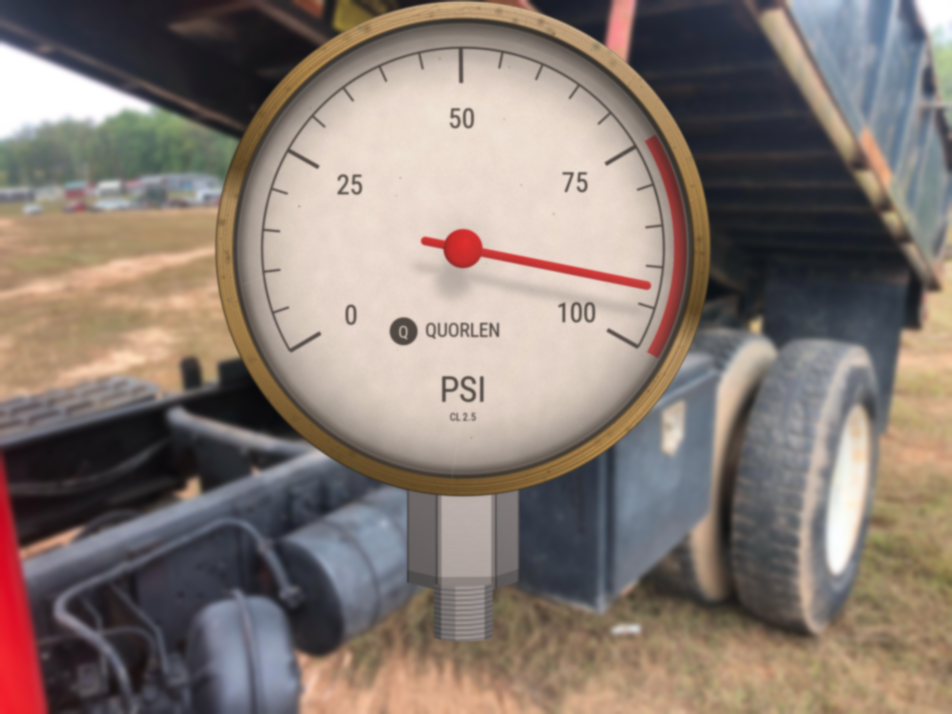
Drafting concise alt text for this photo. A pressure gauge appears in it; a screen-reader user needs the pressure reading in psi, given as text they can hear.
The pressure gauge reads 92.5 psi
